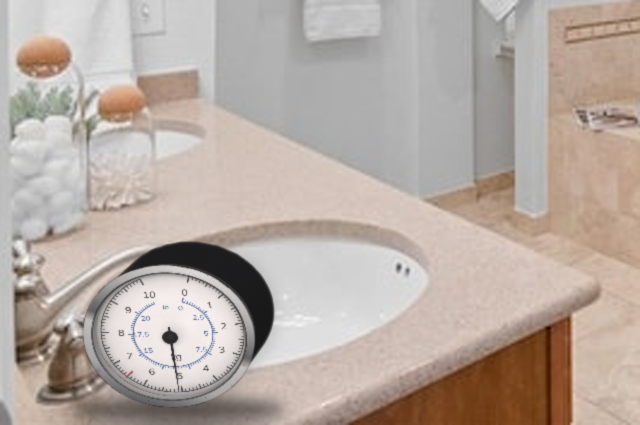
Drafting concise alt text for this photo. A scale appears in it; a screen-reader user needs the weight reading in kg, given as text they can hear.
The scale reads 5 kg
